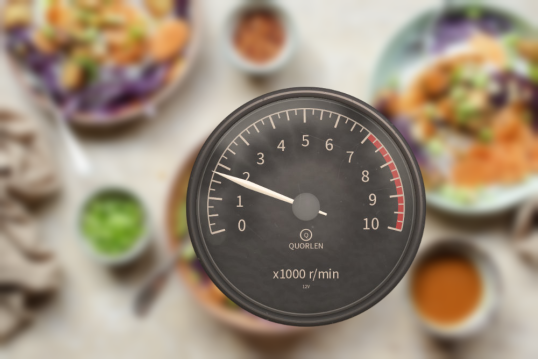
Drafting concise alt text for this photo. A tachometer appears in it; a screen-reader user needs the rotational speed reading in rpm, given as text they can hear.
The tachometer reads 1750 rpm
